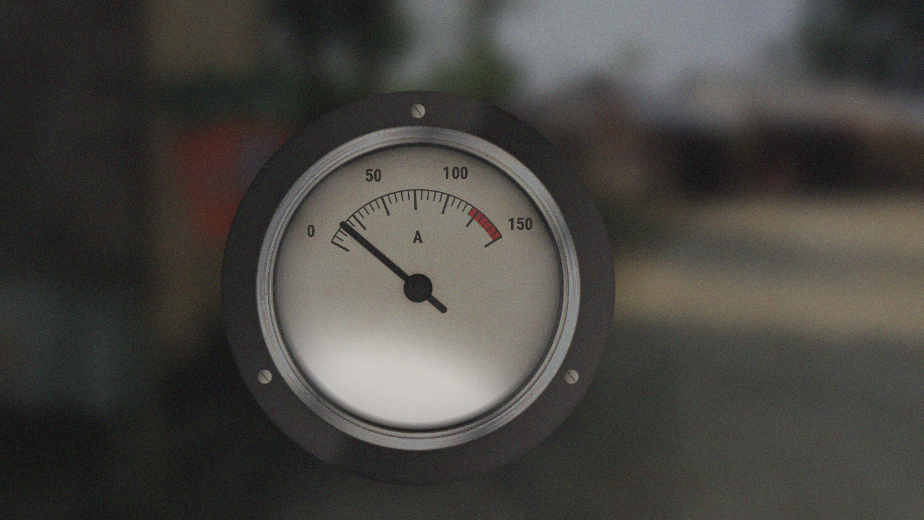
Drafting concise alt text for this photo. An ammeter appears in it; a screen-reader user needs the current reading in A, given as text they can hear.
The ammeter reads 15 A
